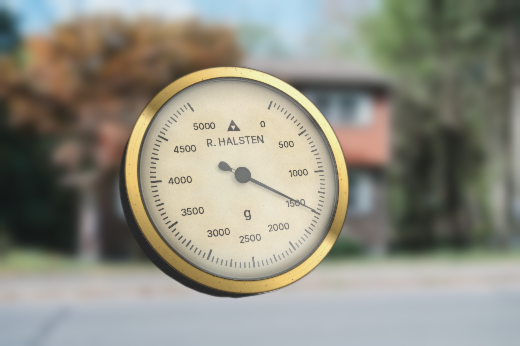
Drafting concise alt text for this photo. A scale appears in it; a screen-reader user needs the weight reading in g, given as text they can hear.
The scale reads 1500 g
